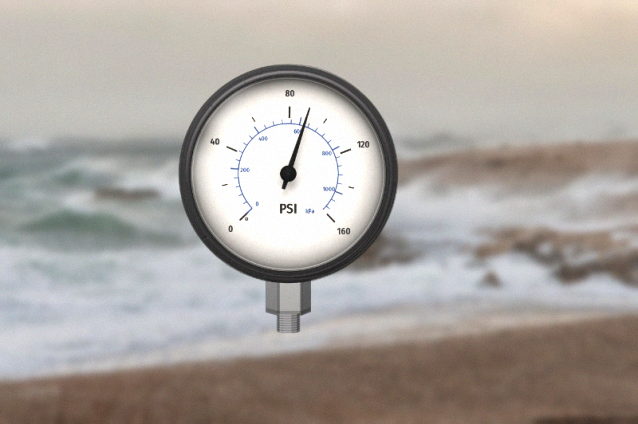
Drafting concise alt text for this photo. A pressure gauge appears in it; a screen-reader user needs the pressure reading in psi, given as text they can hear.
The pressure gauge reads 90 psi
